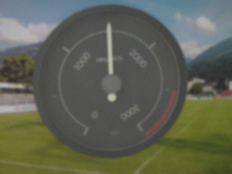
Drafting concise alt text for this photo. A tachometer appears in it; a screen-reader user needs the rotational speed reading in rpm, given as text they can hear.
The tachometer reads 1500 rpm
